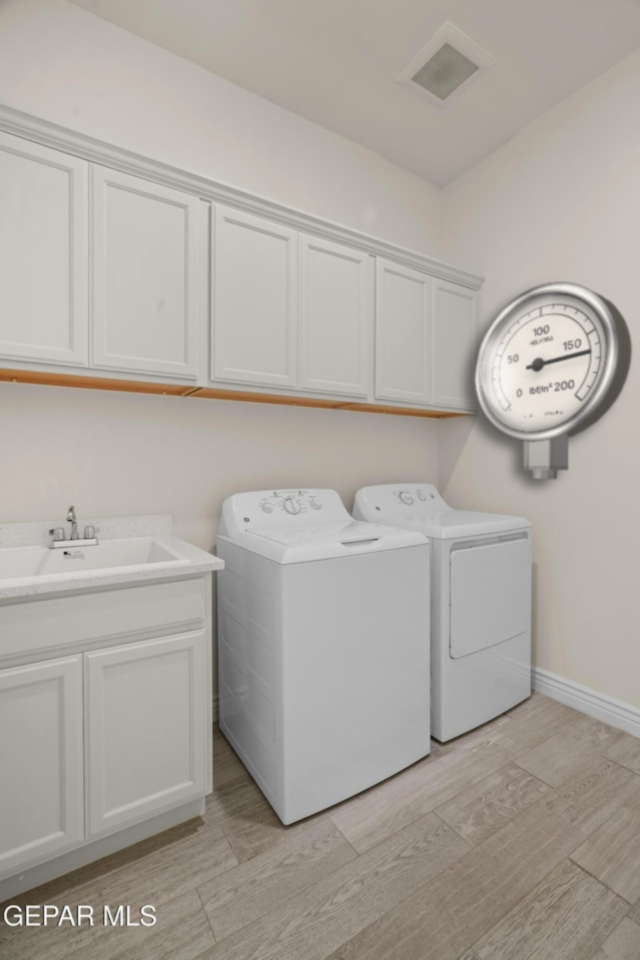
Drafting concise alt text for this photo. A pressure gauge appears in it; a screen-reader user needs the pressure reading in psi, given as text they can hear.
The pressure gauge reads 165 psi
